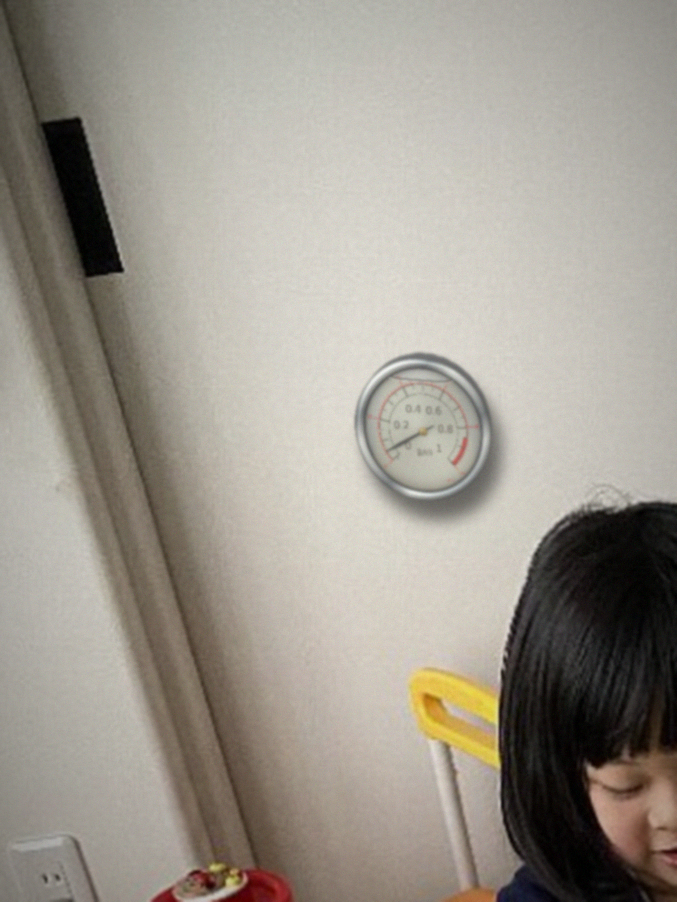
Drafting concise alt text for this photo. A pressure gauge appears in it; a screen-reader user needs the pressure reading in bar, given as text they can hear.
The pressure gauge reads 0.05 bar
